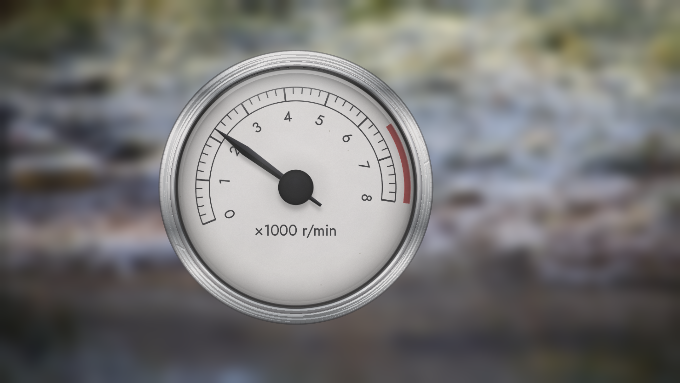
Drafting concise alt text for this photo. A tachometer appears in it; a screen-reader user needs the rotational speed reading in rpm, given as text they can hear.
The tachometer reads 2200 rpm
